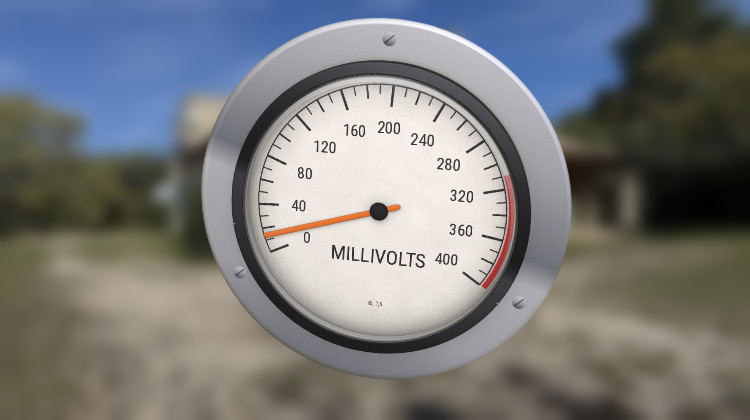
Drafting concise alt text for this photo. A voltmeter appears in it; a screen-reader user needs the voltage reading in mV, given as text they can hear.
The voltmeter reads 15 mV
